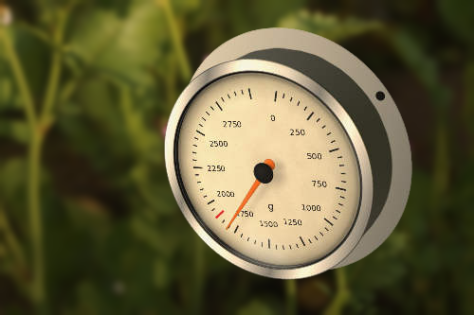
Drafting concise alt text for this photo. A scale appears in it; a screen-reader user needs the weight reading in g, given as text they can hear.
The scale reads 1800 g
